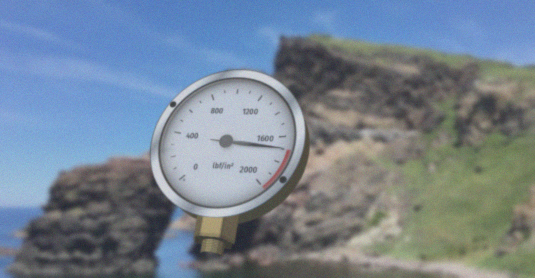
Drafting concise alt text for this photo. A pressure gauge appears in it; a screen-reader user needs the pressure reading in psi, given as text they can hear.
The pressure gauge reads 1700 psi
